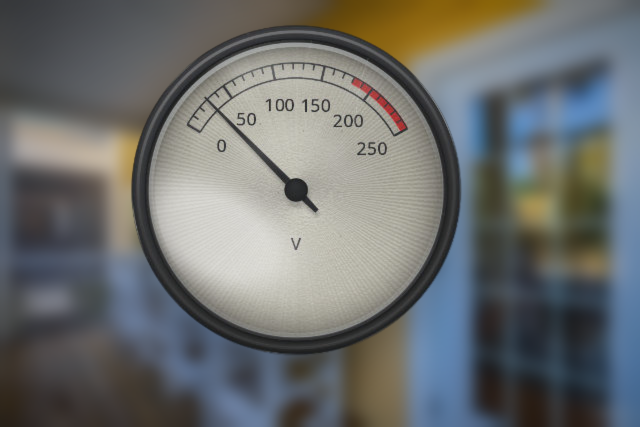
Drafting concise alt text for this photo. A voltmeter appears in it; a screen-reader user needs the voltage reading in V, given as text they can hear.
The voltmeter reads 30 V
